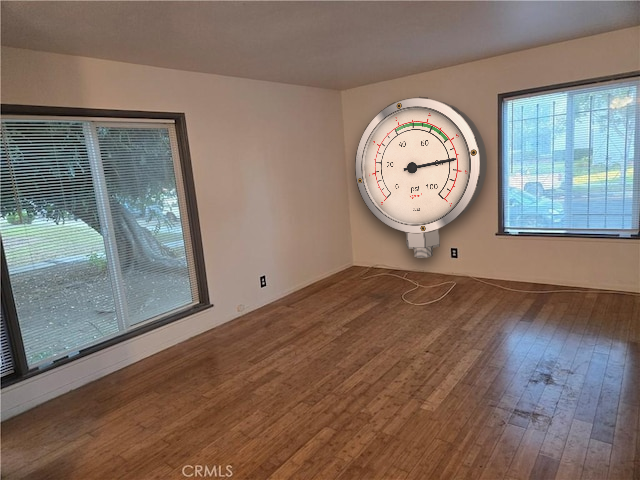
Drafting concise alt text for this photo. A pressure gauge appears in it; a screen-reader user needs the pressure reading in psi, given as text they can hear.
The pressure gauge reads 80 psi
